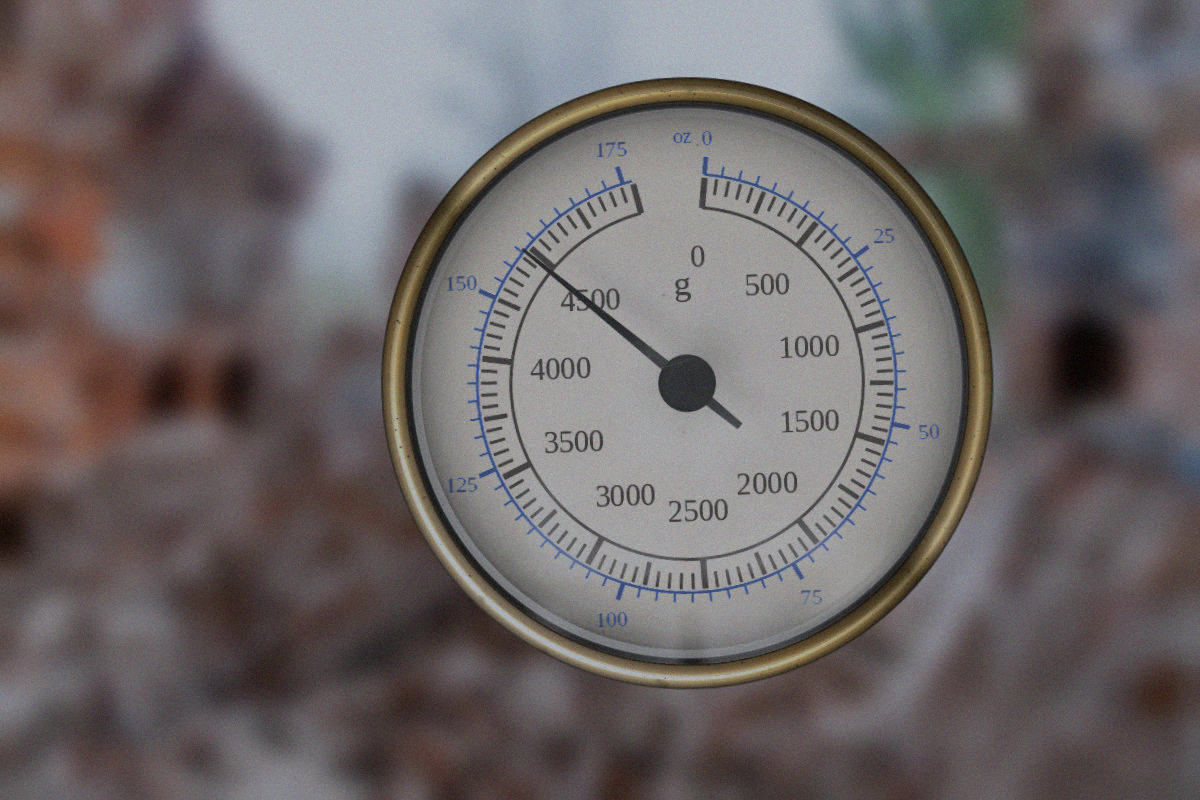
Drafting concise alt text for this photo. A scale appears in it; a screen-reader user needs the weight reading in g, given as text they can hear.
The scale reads 4475 g
